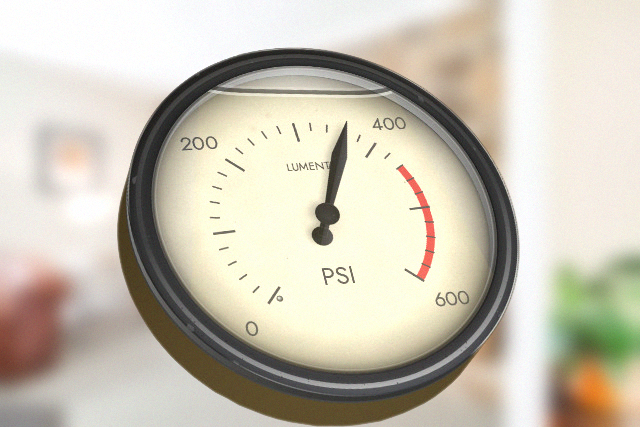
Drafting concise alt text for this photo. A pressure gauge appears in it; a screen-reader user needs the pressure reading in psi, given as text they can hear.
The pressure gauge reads 360 psi
